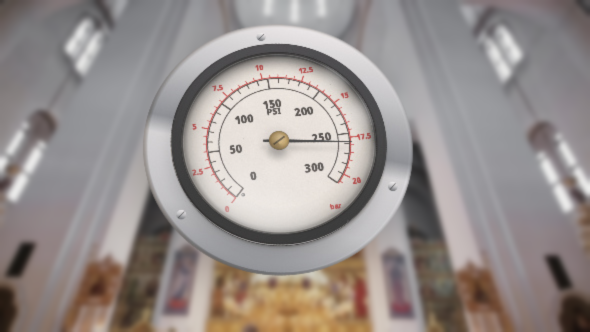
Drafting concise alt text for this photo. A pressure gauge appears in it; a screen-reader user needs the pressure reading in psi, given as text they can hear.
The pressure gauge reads 260 psi
